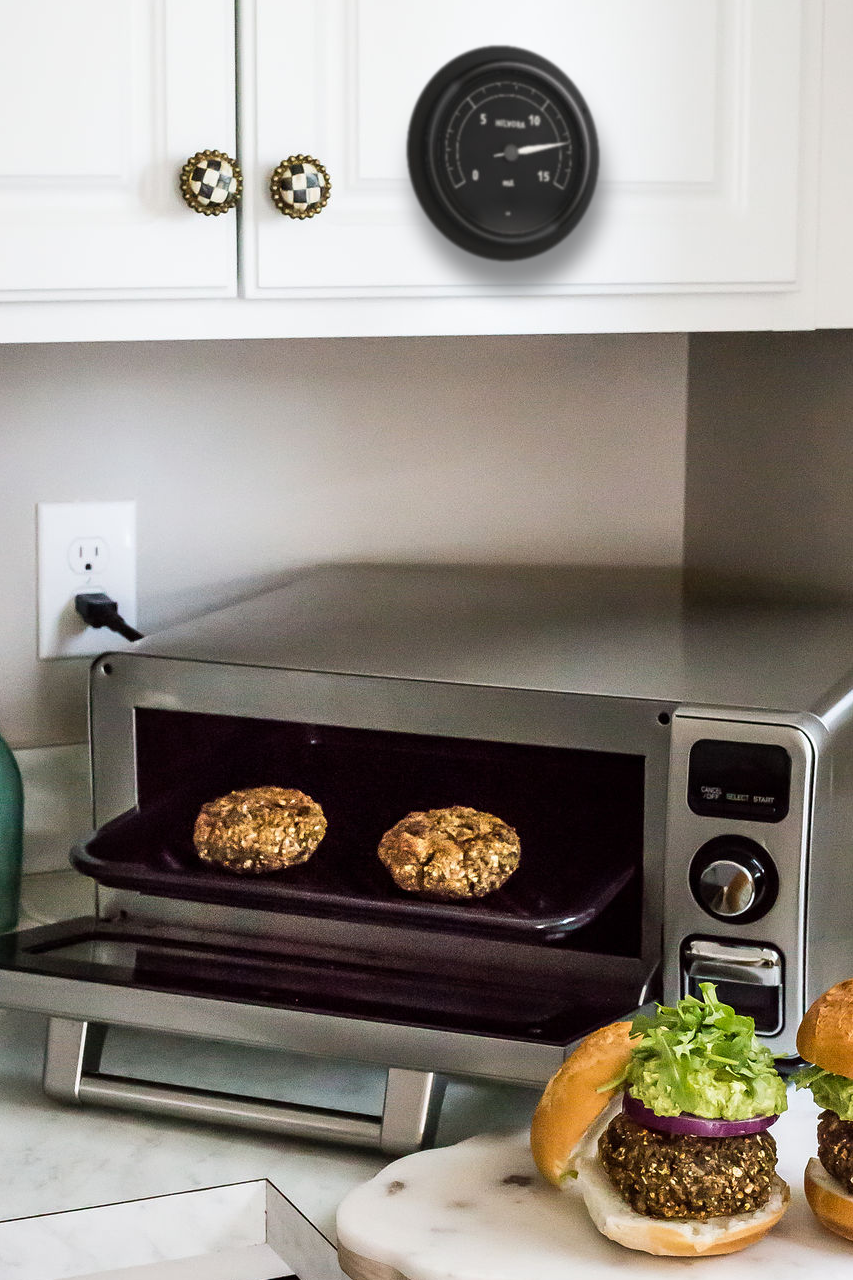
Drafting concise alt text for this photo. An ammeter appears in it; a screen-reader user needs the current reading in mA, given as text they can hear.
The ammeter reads 12.5 mA
